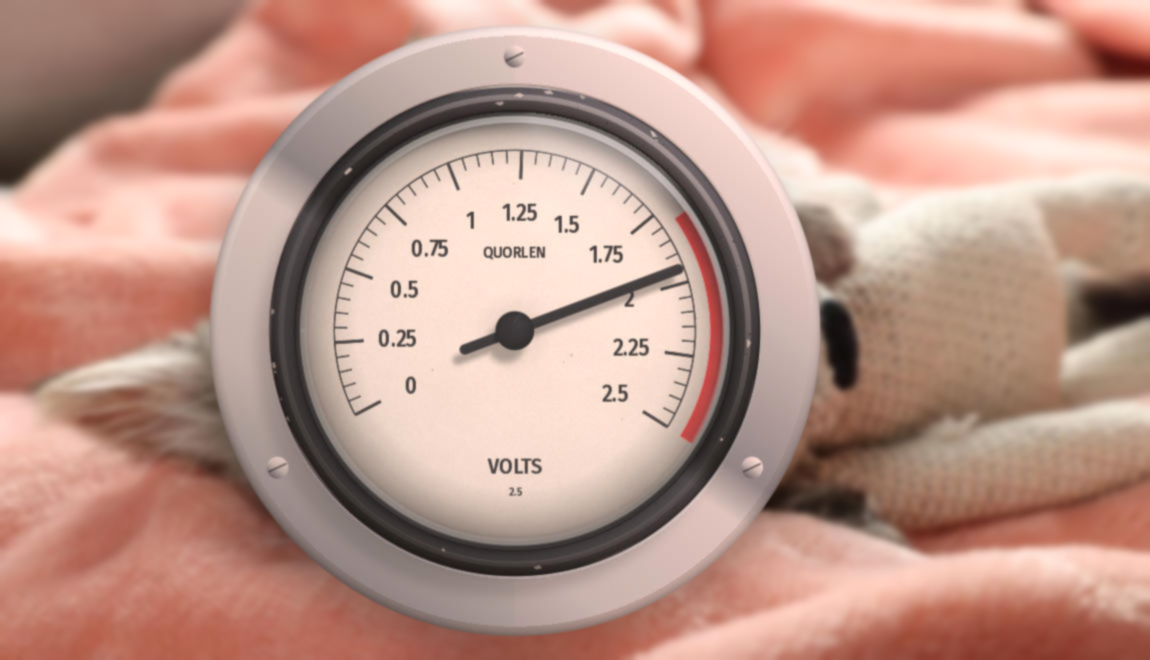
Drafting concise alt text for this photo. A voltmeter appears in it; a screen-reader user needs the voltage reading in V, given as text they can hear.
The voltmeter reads 1.95 V
